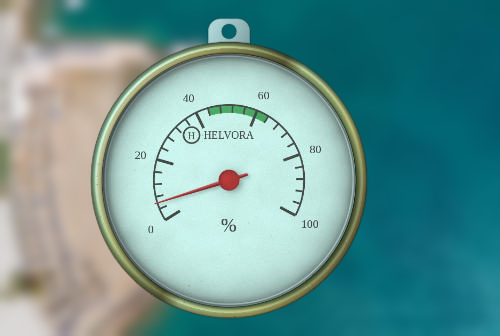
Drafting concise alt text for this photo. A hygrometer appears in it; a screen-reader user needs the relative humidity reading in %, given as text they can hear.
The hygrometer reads 6 %
